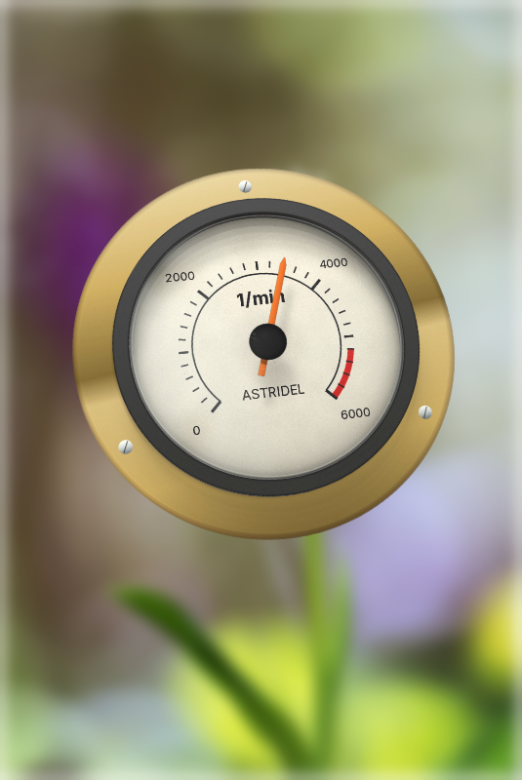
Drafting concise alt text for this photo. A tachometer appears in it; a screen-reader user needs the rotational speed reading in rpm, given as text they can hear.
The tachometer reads 3400 rpm
